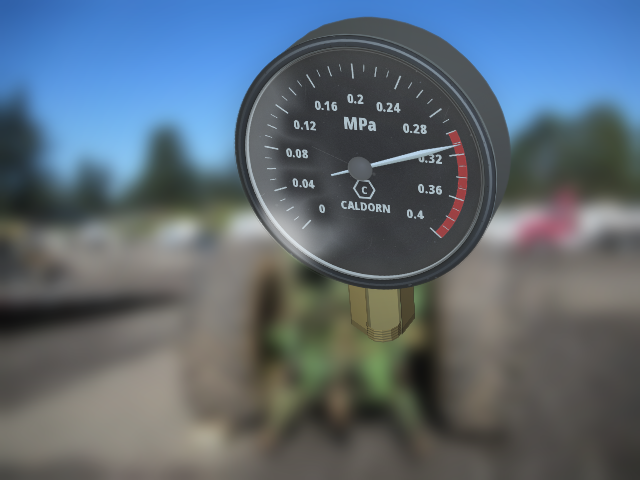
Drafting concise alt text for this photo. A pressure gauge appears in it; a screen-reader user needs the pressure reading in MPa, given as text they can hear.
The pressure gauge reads 0.31 MPa
